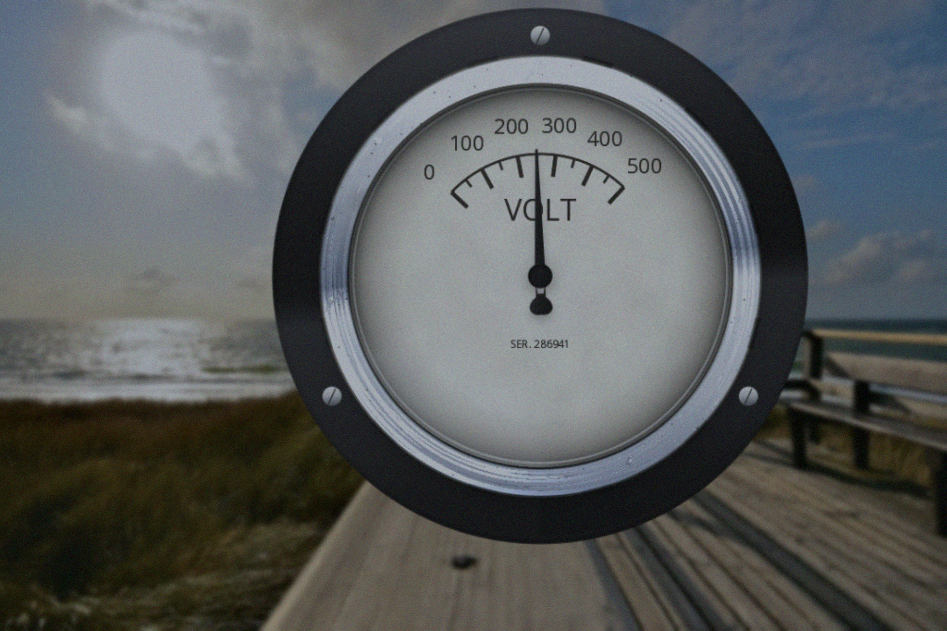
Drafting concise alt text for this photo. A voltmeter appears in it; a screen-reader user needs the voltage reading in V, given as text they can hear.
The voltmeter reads 250 V
